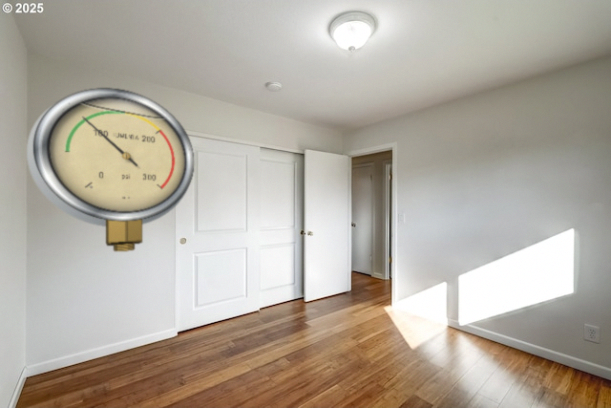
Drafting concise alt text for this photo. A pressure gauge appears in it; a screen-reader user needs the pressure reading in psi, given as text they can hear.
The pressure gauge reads 100 psi
